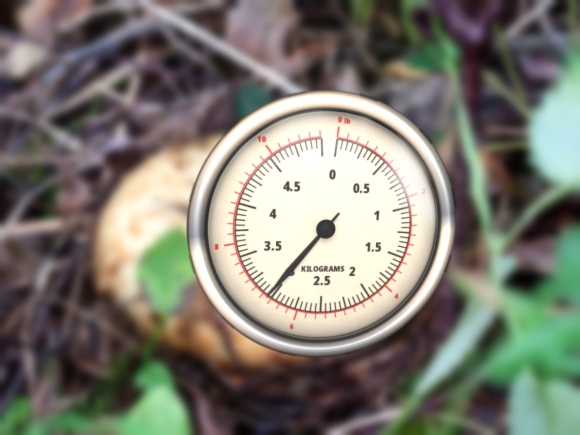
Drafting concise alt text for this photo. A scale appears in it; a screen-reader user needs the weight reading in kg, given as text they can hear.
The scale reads 3.05 kg
